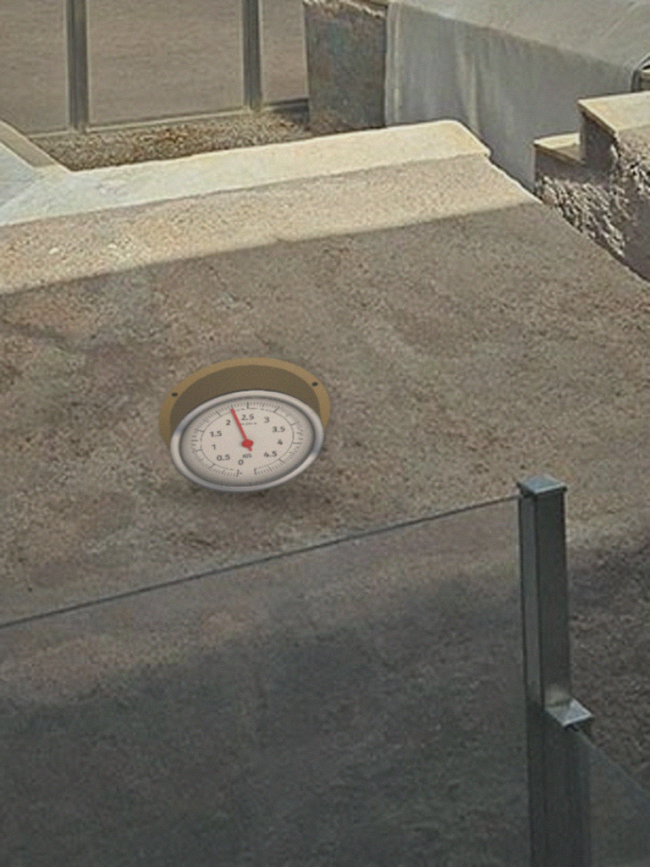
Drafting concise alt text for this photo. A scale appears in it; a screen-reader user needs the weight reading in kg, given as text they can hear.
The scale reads 2.25 kg
